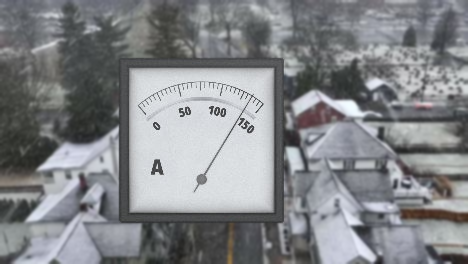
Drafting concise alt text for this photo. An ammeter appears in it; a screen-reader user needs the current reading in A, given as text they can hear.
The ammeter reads 135 A
